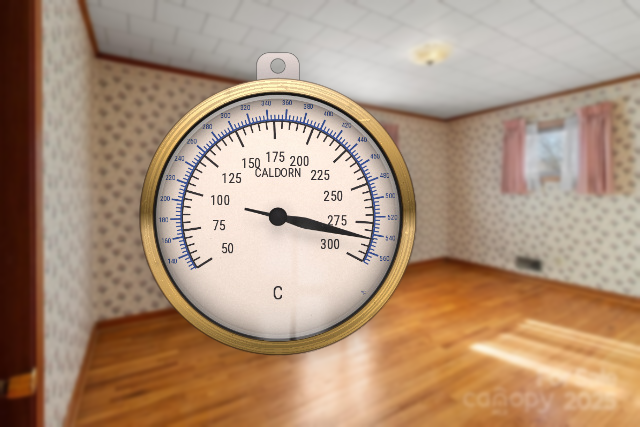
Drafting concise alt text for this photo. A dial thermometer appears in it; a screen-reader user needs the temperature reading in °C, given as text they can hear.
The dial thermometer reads 285 °C
